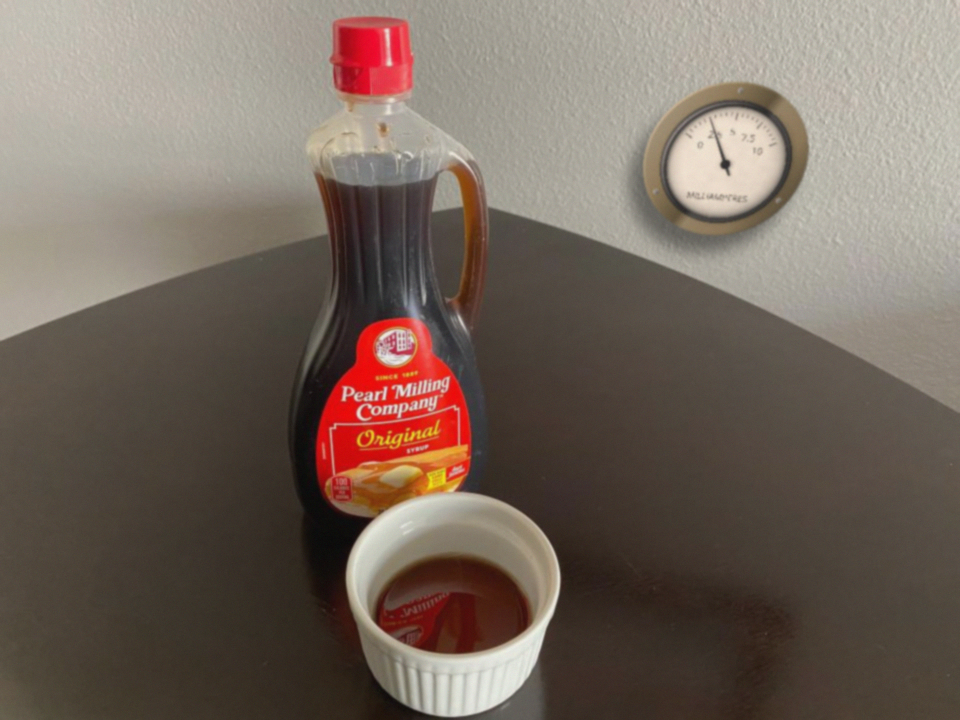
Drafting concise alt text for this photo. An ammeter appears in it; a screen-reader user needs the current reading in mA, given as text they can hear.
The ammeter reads 2.5 mA
